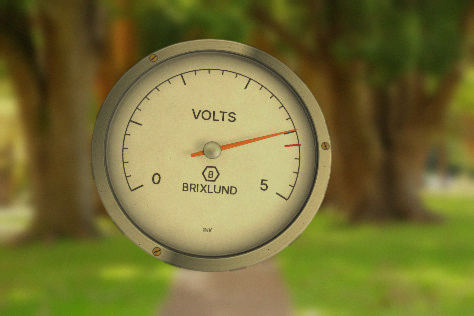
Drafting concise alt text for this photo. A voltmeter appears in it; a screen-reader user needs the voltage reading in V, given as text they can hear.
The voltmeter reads 4 V
